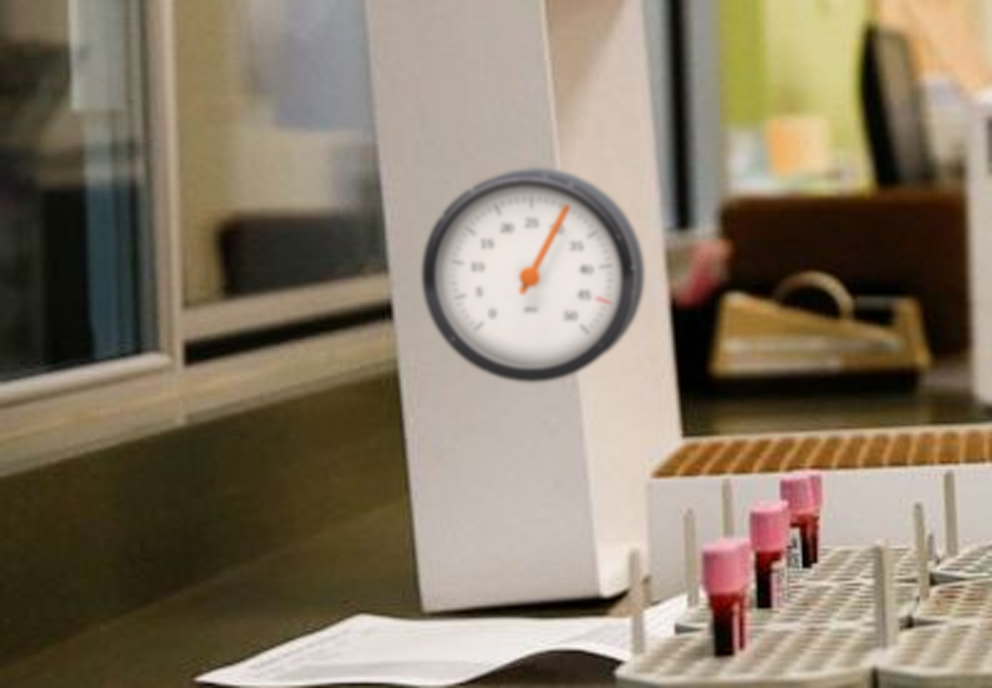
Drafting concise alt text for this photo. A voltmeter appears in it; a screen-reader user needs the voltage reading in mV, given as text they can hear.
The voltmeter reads 30 mV
